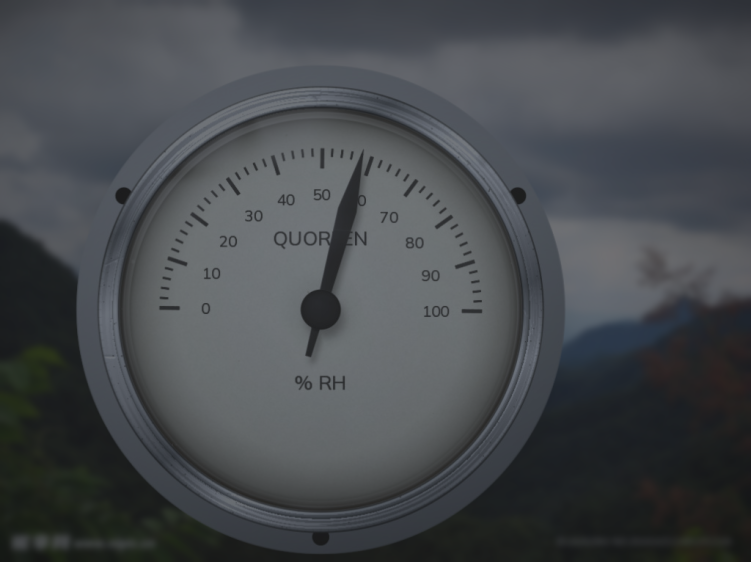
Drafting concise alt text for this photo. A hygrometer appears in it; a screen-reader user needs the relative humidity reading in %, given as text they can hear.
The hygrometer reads 58 %
